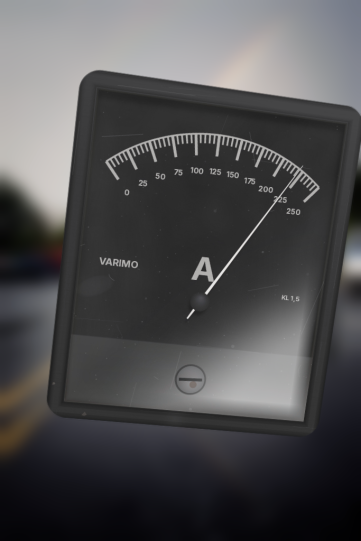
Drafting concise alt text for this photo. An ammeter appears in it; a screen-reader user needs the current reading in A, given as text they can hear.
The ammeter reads 220 A
